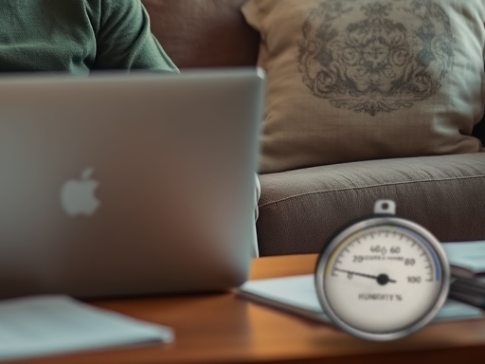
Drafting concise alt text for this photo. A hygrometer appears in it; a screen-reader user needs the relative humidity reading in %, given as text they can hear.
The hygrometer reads 5 %
